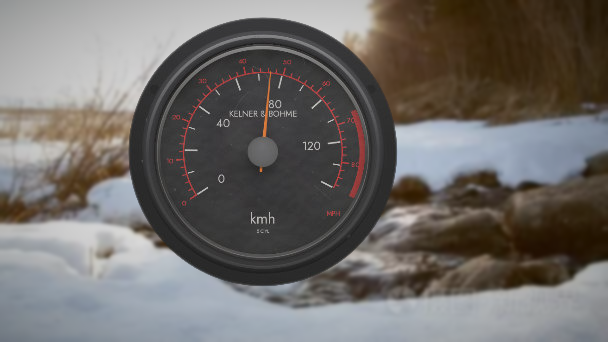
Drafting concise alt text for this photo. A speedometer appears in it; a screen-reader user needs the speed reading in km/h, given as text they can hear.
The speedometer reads 75 km/h
